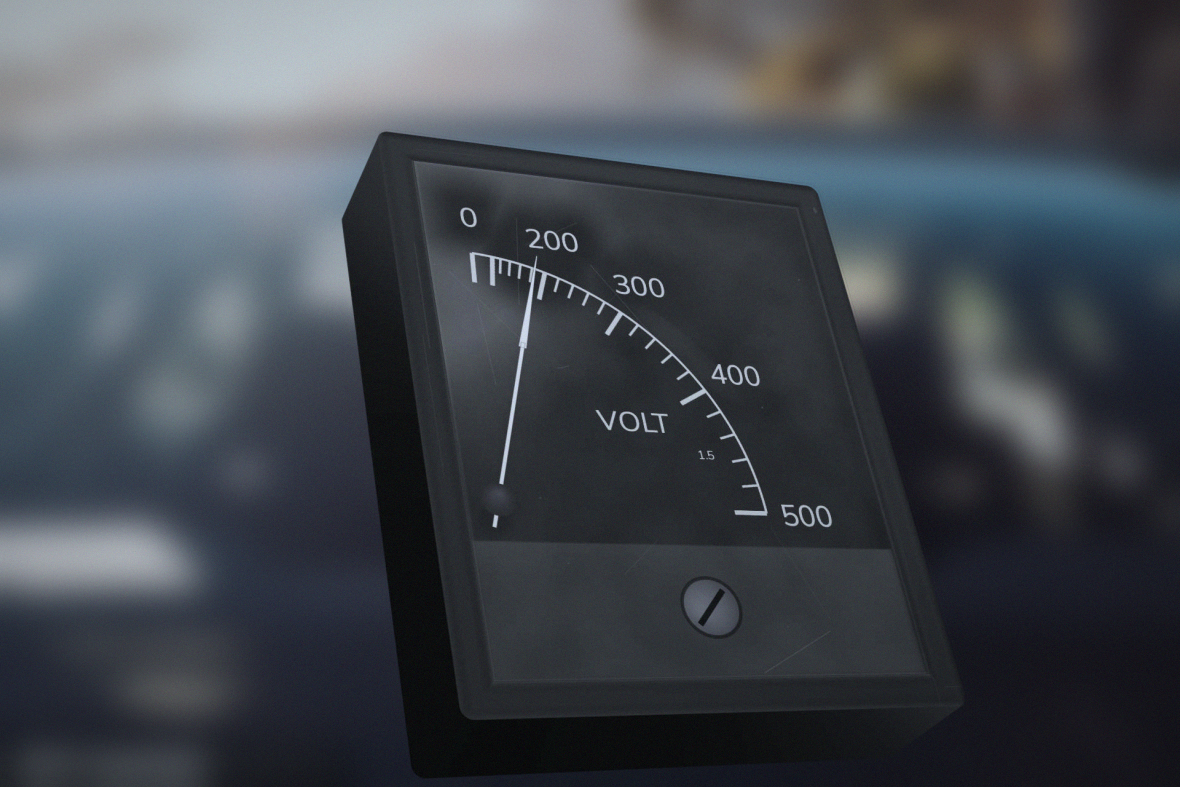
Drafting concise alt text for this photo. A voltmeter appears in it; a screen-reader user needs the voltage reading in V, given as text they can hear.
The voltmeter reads 180 V
